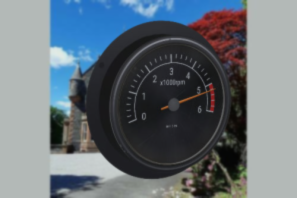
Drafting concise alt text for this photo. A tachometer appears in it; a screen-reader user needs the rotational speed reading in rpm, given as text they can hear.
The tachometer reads 5200 rpm
